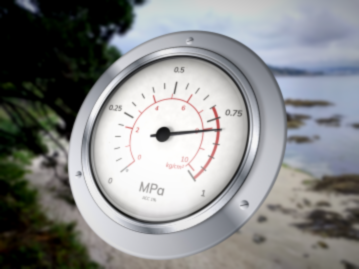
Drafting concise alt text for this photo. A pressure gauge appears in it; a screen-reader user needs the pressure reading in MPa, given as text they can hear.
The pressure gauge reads 0.8 MPa
